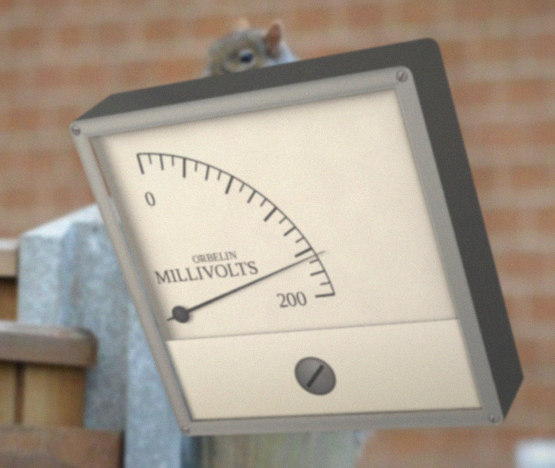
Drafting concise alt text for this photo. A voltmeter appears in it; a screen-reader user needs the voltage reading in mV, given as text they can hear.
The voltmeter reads 165 mV
